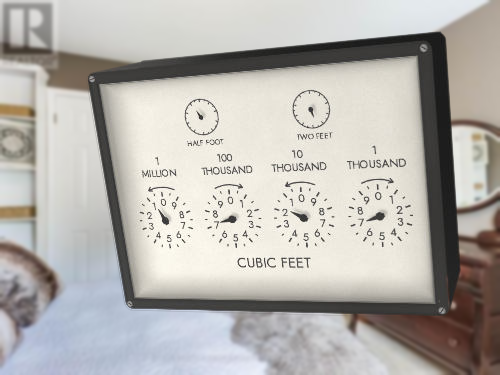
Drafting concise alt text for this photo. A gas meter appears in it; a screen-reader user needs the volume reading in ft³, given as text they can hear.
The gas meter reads 71700 ft³
